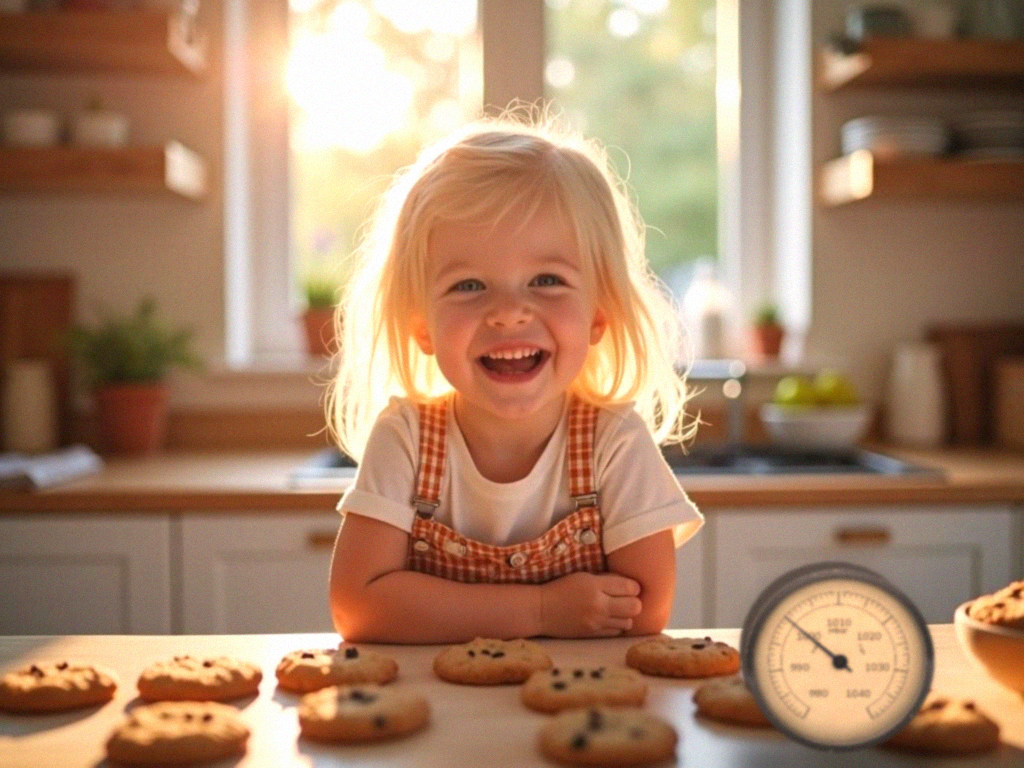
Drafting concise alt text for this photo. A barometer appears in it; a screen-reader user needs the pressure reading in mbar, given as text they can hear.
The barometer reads 1000 mbar
